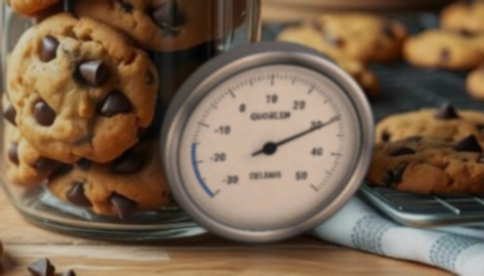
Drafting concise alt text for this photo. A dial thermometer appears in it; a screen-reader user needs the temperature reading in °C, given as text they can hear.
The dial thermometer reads 30 °C
